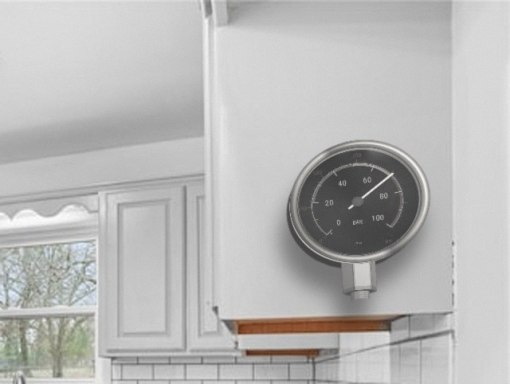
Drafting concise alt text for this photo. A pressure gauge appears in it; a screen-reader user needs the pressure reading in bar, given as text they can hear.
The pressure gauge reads 70 bar
